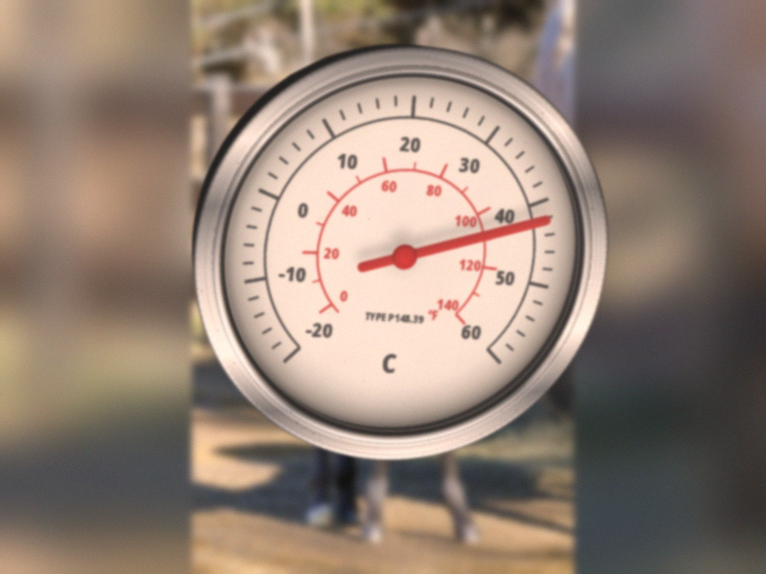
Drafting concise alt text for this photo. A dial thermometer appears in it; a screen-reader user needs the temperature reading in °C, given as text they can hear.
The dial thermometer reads 42 °C
